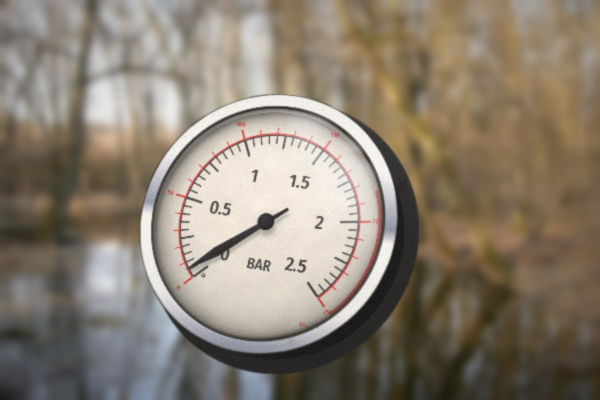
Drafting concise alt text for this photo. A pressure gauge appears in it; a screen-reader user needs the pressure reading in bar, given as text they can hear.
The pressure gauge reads 0.05 bar
